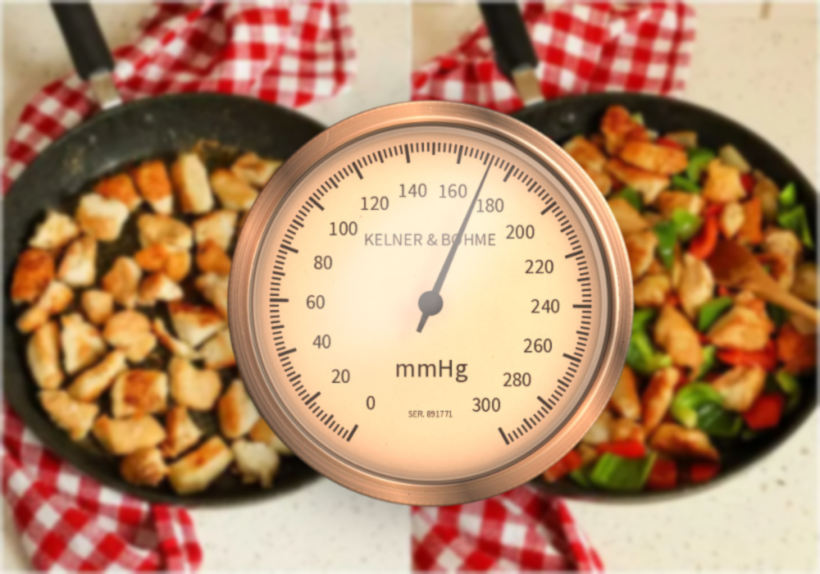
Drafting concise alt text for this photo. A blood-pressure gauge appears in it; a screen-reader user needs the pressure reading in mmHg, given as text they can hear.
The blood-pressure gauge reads 172 mmHg
